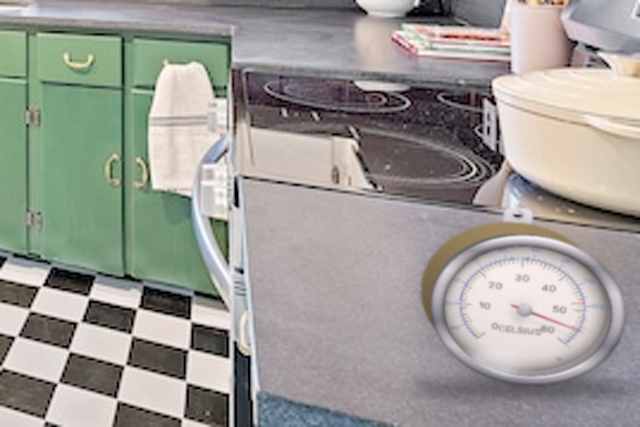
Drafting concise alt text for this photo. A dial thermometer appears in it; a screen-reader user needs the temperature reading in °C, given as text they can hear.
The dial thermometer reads 55 °C
